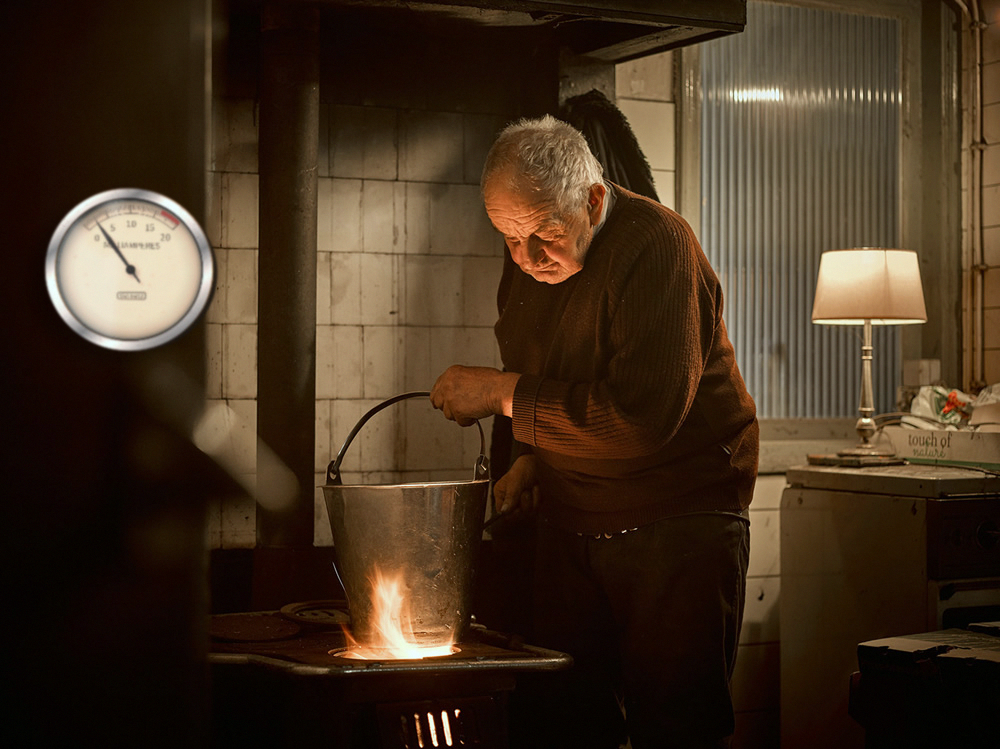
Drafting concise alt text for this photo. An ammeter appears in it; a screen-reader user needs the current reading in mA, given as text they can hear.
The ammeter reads 2.5 mA
